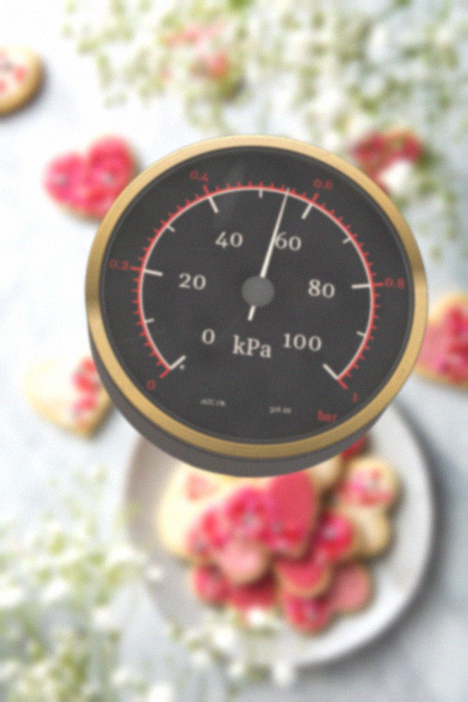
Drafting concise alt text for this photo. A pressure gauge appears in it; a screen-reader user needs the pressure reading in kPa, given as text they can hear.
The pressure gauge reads 55 kPa
